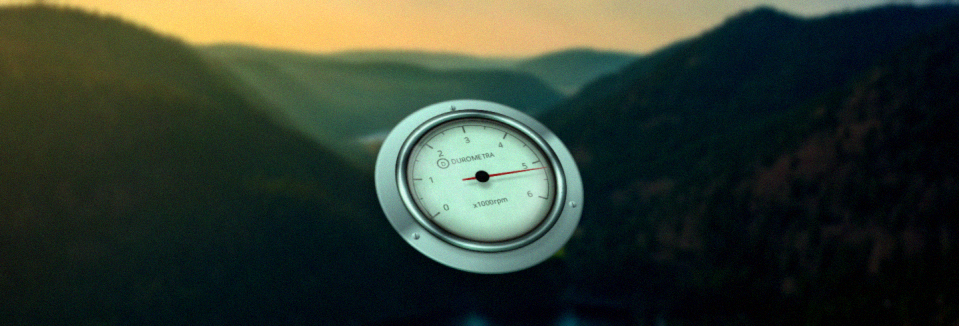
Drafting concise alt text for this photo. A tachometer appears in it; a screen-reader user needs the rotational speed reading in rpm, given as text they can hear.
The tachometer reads 5250 rpm
